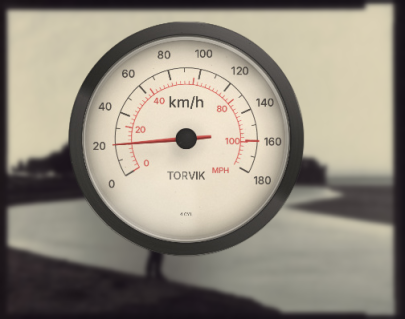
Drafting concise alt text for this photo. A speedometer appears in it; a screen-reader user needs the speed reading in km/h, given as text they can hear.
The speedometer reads 20 km/h
